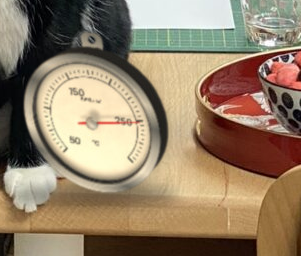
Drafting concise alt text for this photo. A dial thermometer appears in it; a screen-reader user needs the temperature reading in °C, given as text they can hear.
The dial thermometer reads 250 °C
